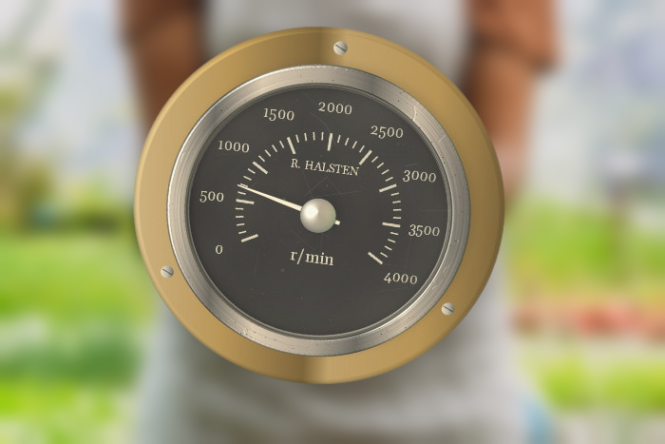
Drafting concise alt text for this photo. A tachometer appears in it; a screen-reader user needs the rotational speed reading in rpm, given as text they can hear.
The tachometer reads 700 rpm
